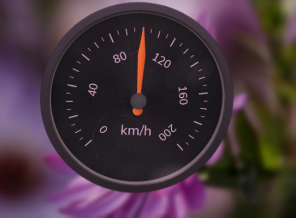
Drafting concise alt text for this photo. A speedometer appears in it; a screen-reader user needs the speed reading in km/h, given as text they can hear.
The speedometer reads 100 km/h
